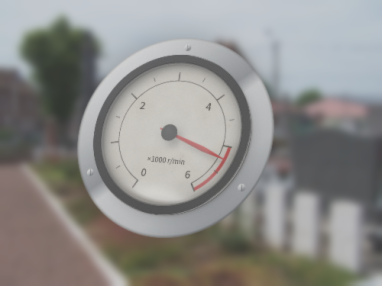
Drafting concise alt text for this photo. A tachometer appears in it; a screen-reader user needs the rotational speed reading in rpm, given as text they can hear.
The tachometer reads 5250 rpm
